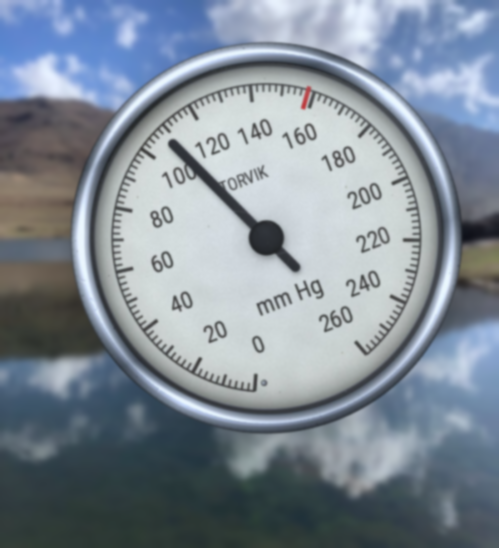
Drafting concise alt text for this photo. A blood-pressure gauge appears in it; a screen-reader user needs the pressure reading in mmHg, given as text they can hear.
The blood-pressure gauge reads 108 mmHg
